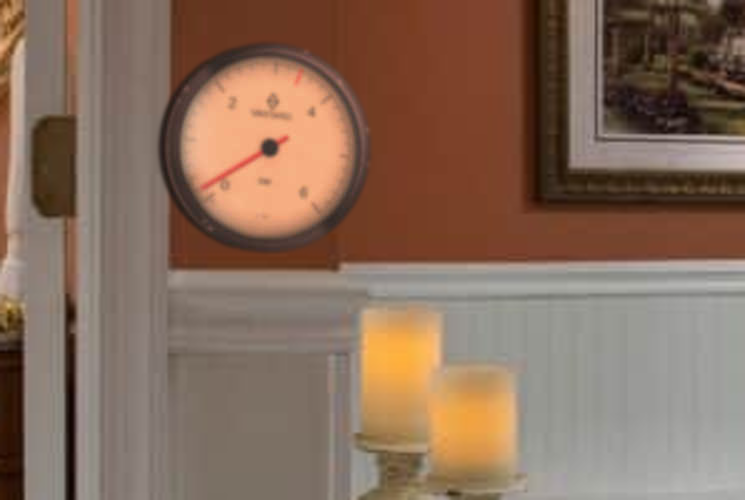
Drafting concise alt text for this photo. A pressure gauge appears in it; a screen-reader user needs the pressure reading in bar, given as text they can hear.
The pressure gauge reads 0.2 bar
